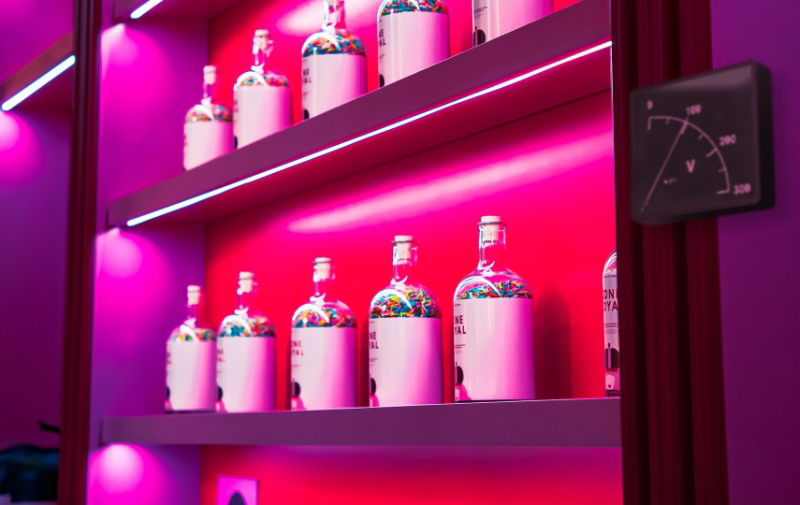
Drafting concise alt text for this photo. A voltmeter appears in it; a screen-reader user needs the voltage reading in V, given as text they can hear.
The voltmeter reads 100 V
